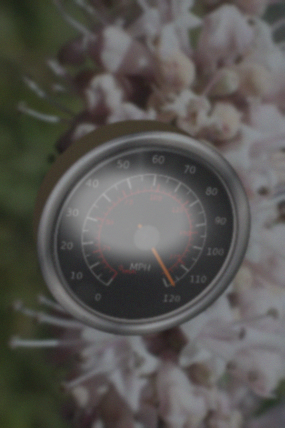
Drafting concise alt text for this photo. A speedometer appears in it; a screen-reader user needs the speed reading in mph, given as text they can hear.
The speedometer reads 117.5 mph
